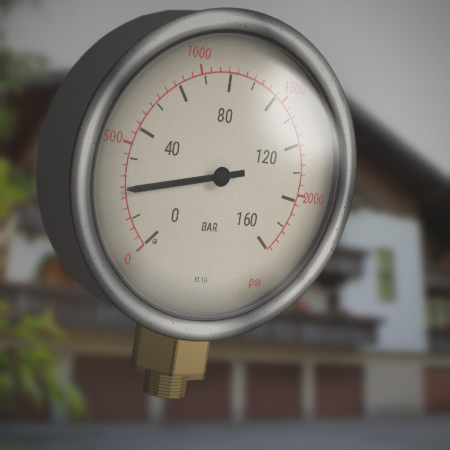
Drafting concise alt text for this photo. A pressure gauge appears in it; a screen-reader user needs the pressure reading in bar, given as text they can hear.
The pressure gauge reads 20 bar
